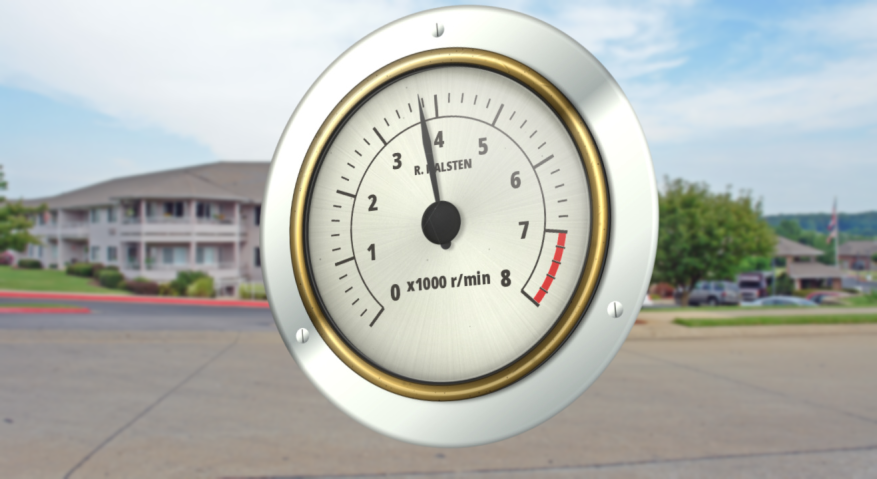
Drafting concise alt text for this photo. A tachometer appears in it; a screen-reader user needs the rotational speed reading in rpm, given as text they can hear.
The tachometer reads 3800 rpm
